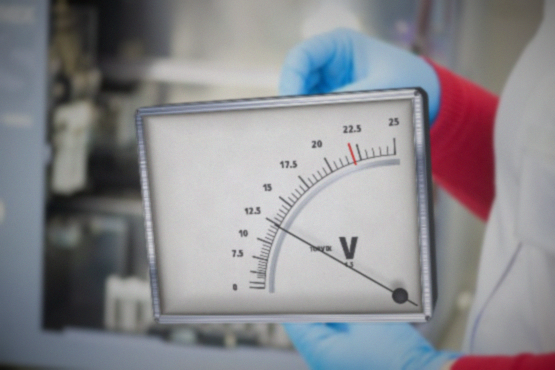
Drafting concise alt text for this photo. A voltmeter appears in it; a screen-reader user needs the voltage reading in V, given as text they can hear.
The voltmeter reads 12.5 V
